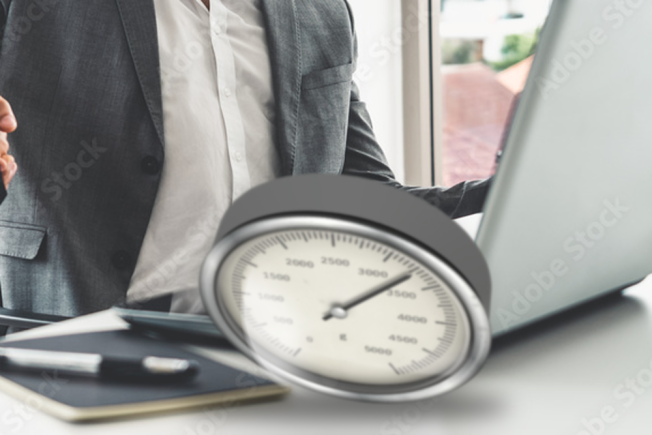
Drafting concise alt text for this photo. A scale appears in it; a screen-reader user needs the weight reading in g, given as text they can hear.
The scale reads 3250 g
